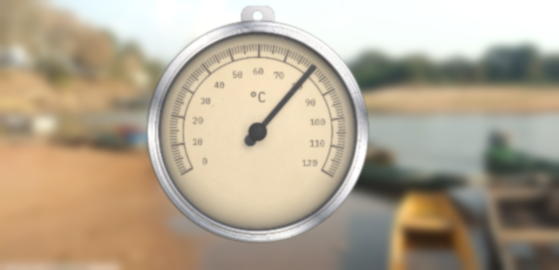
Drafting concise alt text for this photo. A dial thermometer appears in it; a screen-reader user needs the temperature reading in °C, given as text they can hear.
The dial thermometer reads 80 °C
